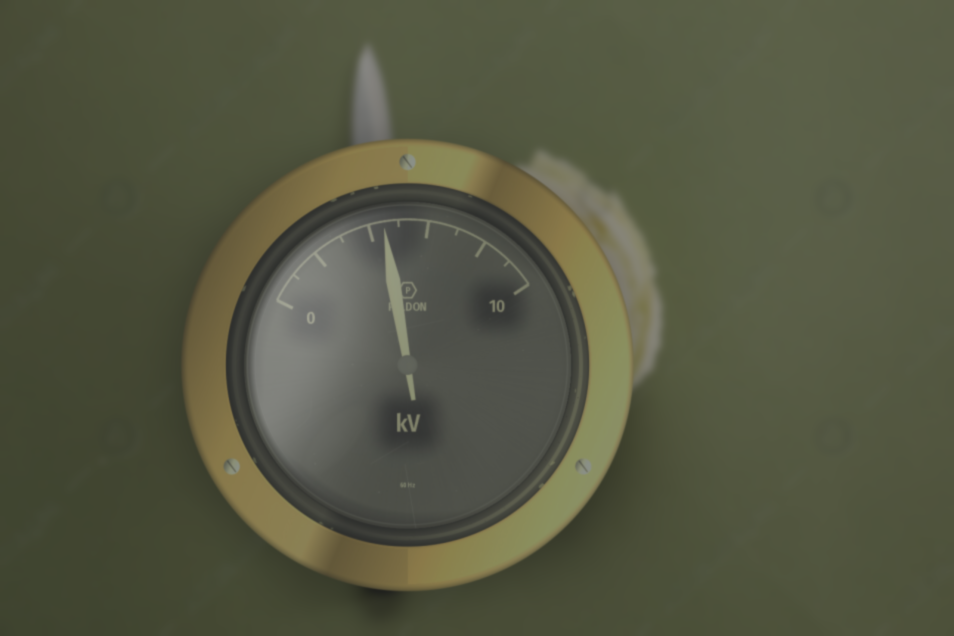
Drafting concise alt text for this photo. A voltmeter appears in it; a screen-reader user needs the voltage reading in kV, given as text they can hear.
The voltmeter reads 4.5 kV
